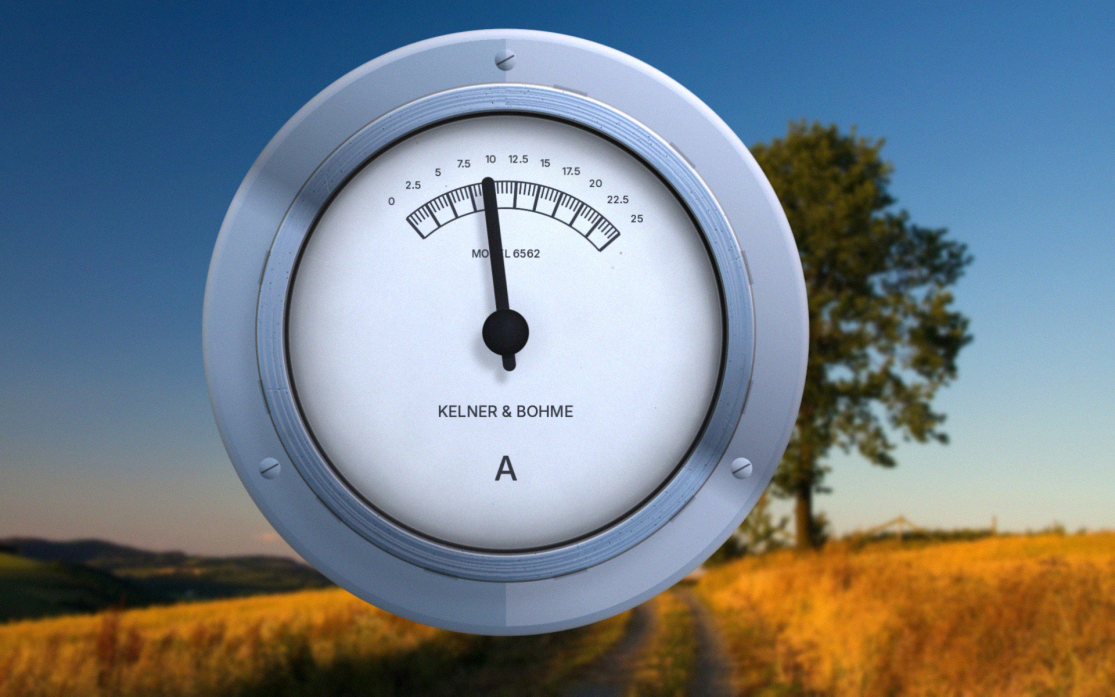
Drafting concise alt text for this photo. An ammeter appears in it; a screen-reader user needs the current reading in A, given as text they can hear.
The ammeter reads 9.5 A
